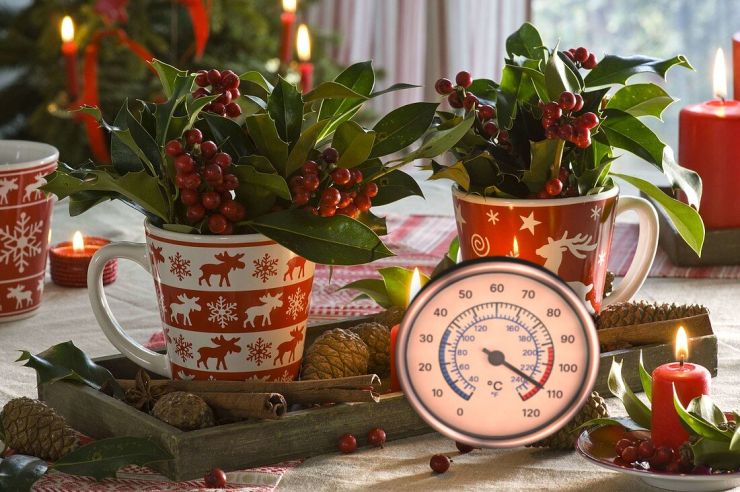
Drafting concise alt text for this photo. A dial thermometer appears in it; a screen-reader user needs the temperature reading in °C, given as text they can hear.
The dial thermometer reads 110 °C
